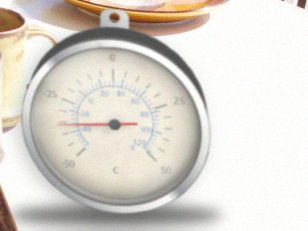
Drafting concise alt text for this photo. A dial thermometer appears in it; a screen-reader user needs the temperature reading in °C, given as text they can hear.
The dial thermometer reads -35 °C
